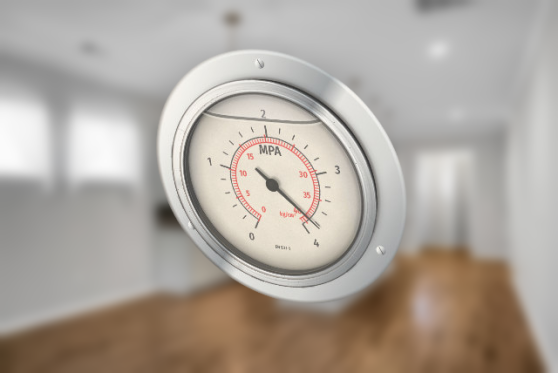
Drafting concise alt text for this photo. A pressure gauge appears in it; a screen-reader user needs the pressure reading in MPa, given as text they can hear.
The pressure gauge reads 3.8 MPa
